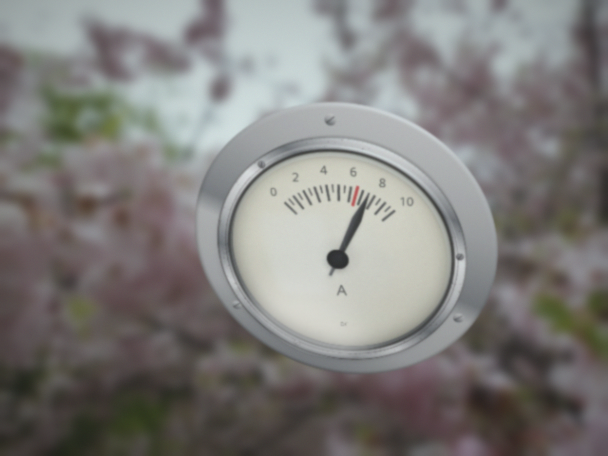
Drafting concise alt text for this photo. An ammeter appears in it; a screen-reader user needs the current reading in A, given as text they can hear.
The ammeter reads 7.5 A
